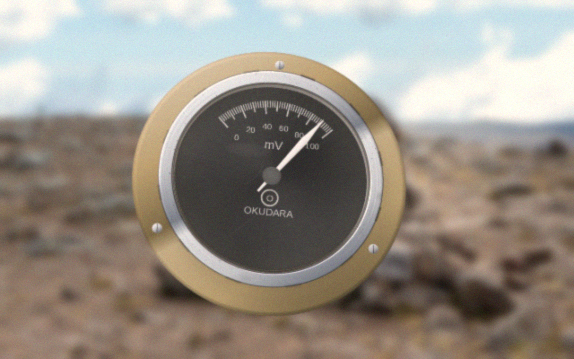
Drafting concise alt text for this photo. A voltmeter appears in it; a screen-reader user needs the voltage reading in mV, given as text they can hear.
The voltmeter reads 90 mV
